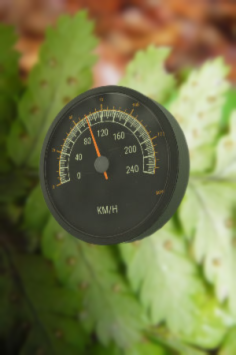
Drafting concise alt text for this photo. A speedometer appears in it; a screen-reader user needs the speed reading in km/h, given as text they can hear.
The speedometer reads 100 km/h
